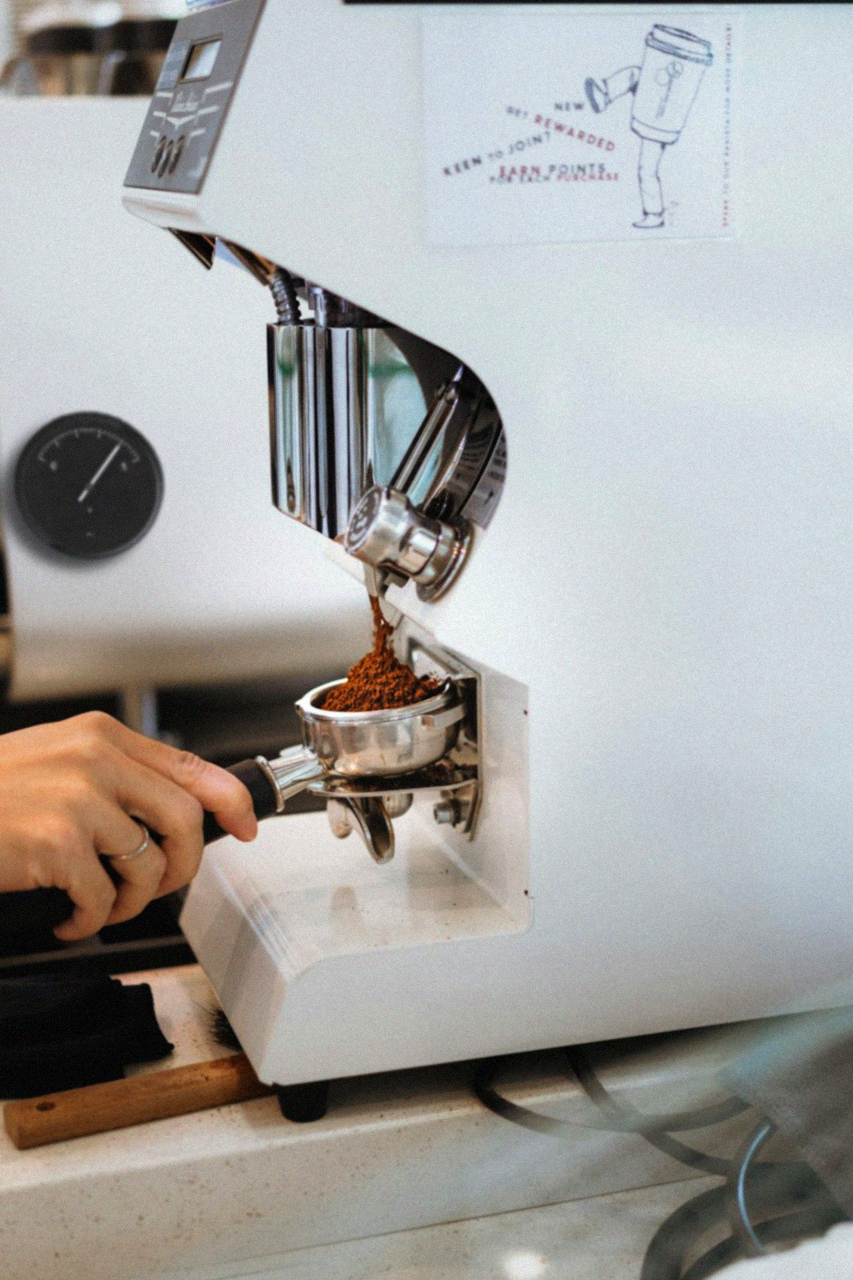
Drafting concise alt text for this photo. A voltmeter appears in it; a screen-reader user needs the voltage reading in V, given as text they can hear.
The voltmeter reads 4 V
